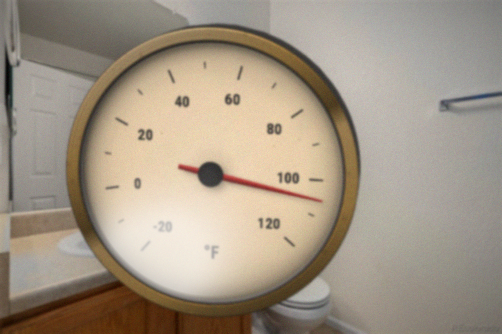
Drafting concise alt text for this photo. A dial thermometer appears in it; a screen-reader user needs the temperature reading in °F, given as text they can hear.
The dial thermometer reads 105 °F
